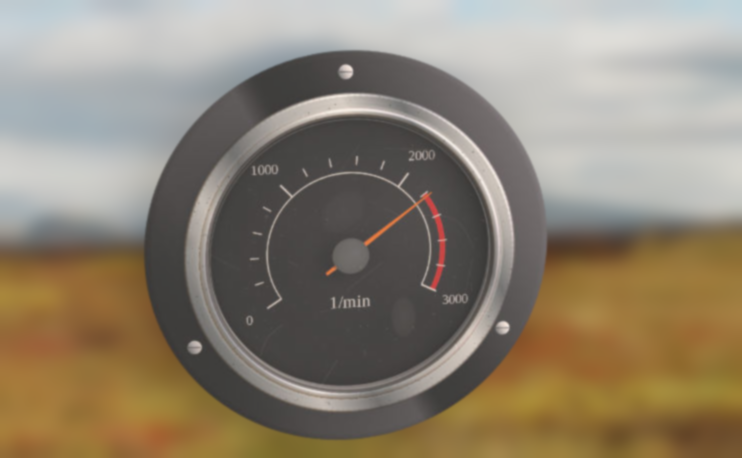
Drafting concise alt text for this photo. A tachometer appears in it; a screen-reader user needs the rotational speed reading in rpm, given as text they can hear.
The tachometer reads 2200 rpm
